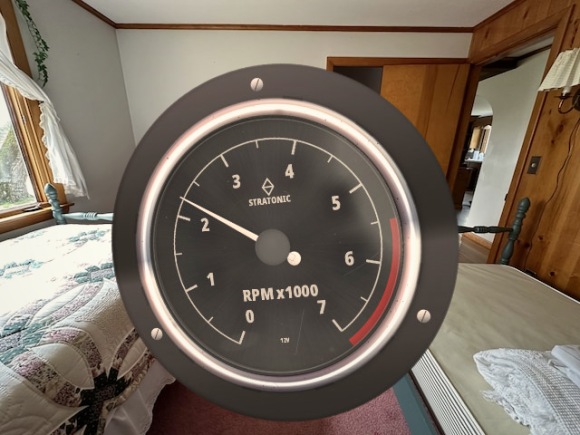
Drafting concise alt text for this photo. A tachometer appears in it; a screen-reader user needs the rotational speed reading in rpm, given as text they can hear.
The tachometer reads 2250 rpm
